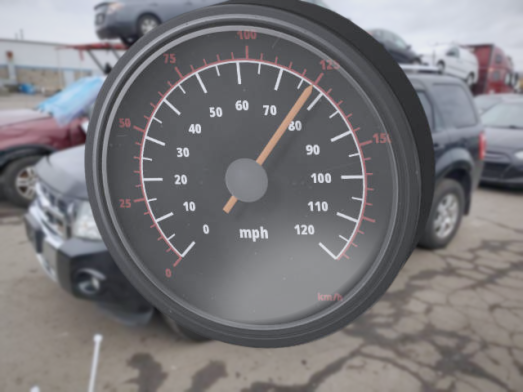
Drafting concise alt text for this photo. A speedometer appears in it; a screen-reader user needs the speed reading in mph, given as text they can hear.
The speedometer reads 77.5 mph
